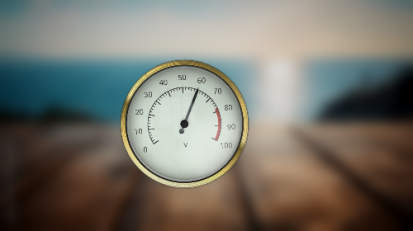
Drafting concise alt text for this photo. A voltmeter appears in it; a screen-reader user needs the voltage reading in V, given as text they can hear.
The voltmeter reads 60 V
